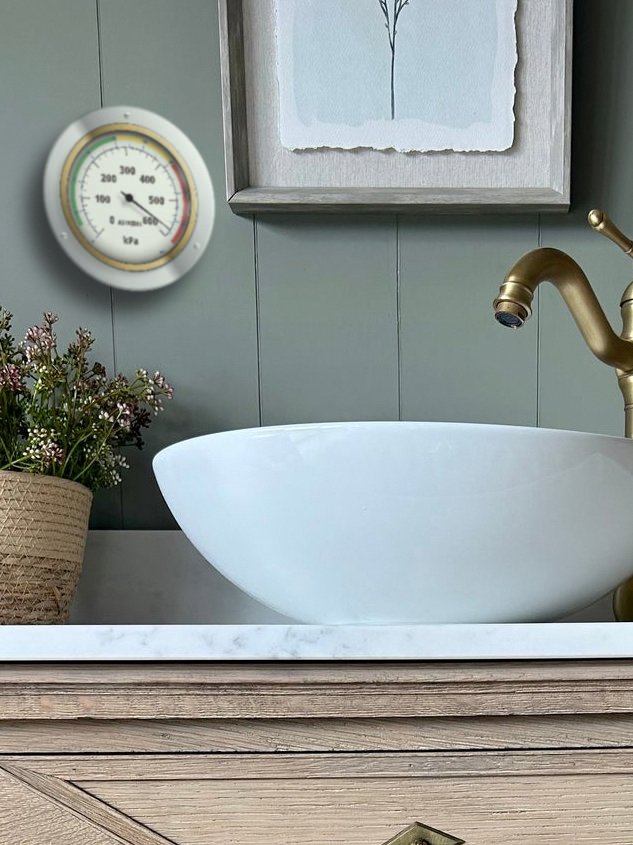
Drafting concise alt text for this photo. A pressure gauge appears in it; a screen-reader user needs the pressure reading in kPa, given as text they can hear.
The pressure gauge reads 580 kPa
